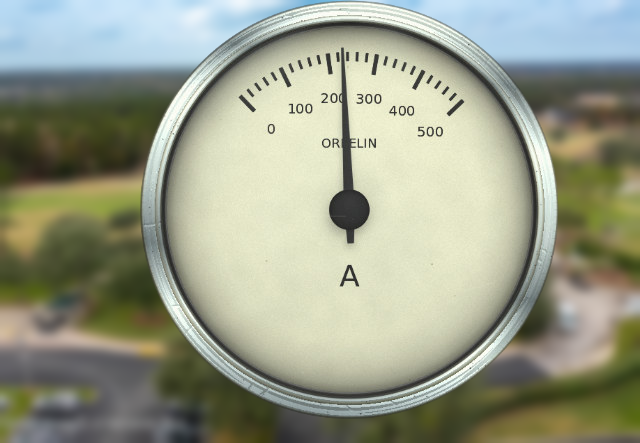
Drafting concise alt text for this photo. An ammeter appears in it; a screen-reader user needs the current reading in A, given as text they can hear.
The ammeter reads 230 A
